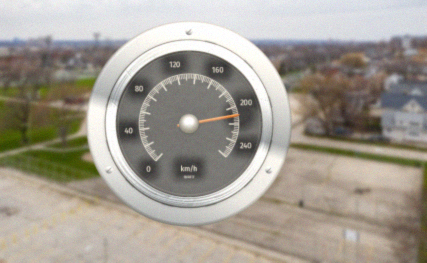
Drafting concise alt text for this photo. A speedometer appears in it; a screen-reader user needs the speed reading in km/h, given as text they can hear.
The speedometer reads 210 km/h
